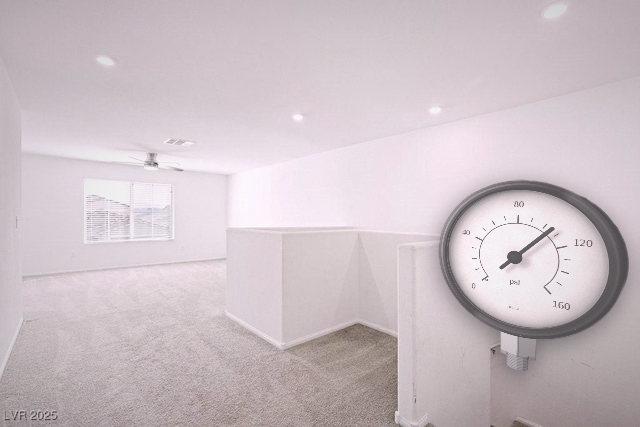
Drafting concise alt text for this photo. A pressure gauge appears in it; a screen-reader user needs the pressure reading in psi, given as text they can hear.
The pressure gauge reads 105 psi
